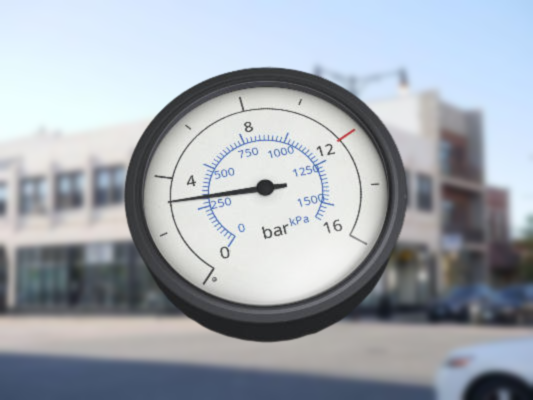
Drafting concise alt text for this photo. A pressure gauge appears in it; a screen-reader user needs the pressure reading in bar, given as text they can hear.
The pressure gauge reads 3 bar
